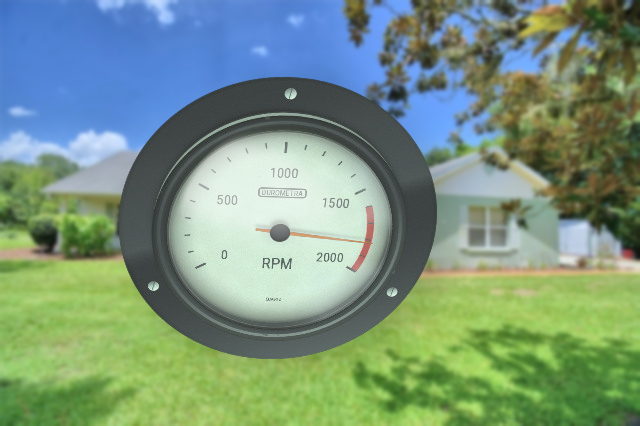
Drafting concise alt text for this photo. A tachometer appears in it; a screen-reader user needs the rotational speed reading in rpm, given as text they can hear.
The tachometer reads 1800 rpm
